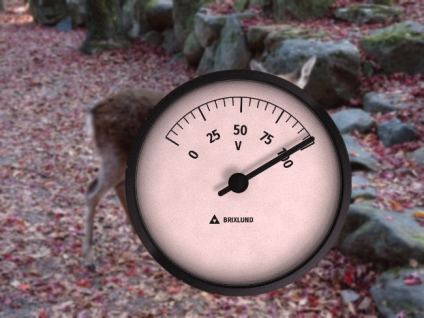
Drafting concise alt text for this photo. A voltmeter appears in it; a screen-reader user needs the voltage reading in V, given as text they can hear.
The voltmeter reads 97.5 V
